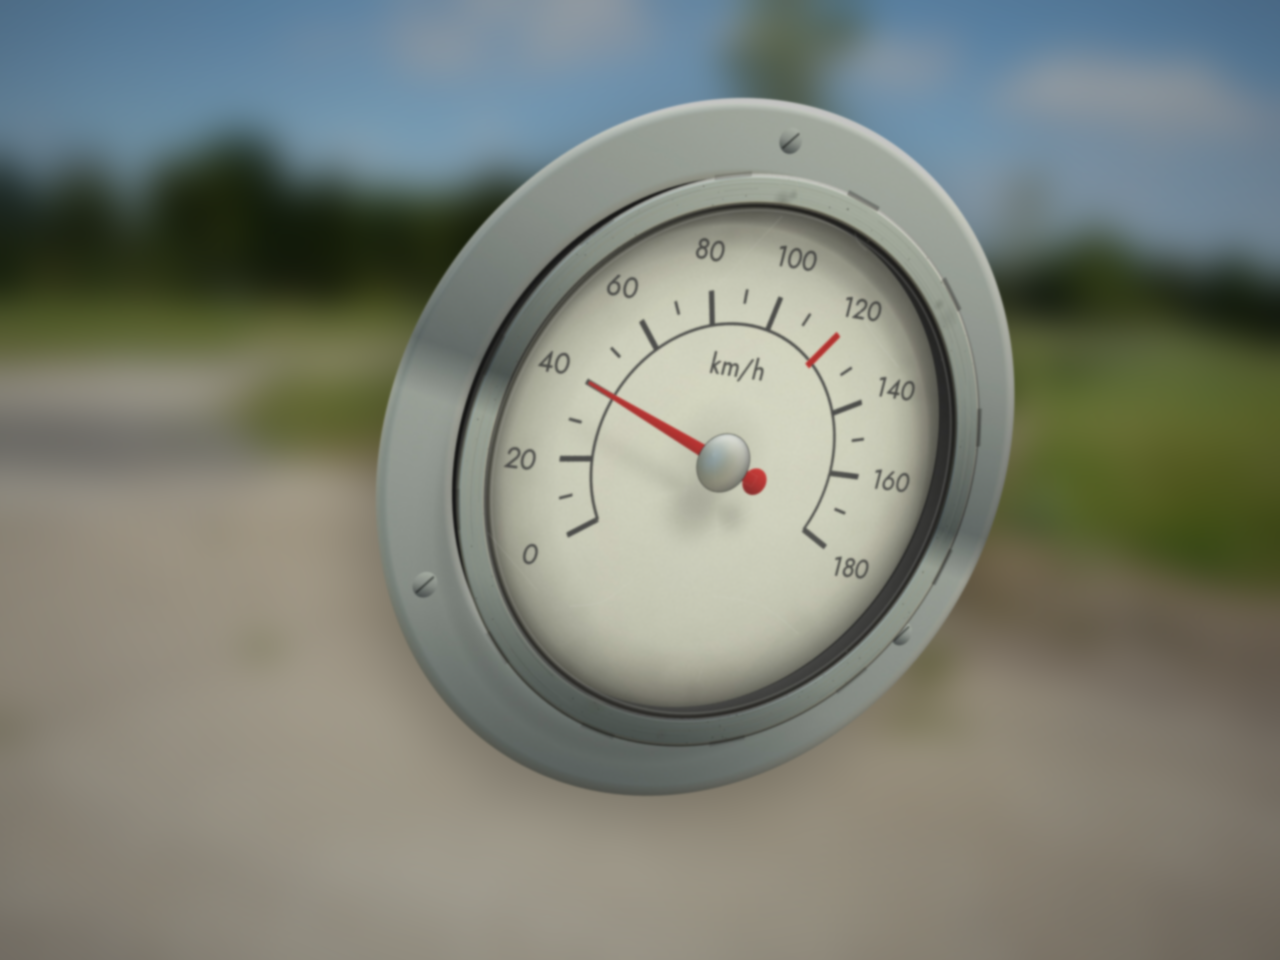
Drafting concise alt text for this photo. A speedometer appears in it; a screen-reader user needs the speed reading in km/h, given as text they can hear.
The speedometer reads 40 km/h
